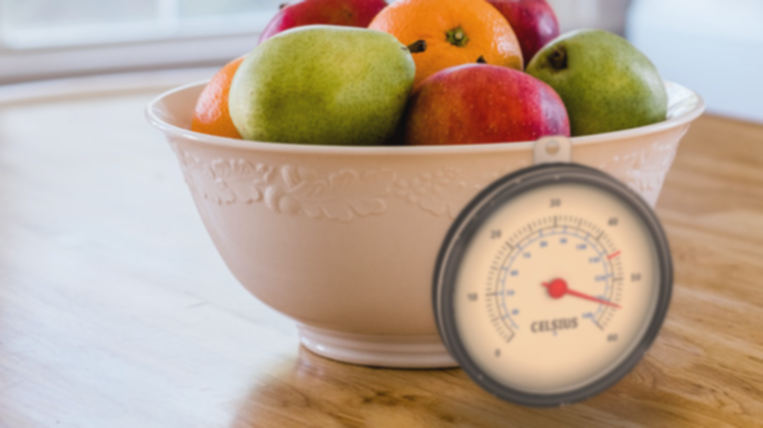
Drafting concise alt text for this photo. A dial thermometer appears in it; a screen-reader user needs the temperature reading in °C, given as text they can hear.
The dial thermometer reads 55 °C
